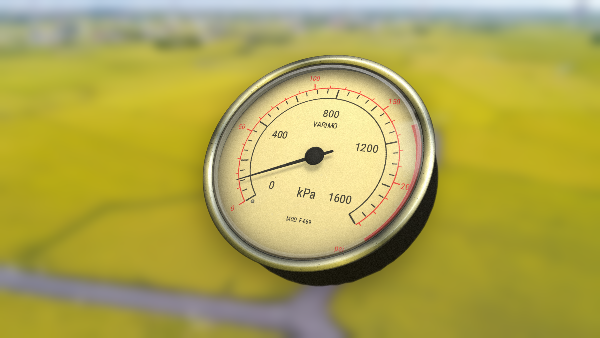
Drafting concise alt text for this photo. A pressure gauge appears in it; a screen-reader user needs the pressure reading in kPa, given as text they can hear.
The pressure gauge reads 100 kPa
